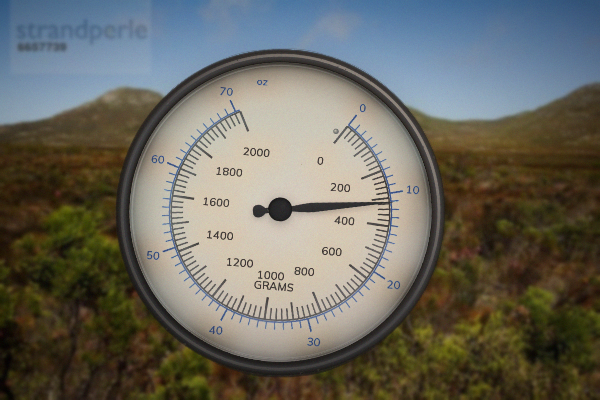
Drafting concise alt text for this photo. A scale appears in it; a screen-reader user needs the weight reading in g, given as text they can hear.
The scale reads 320 g
